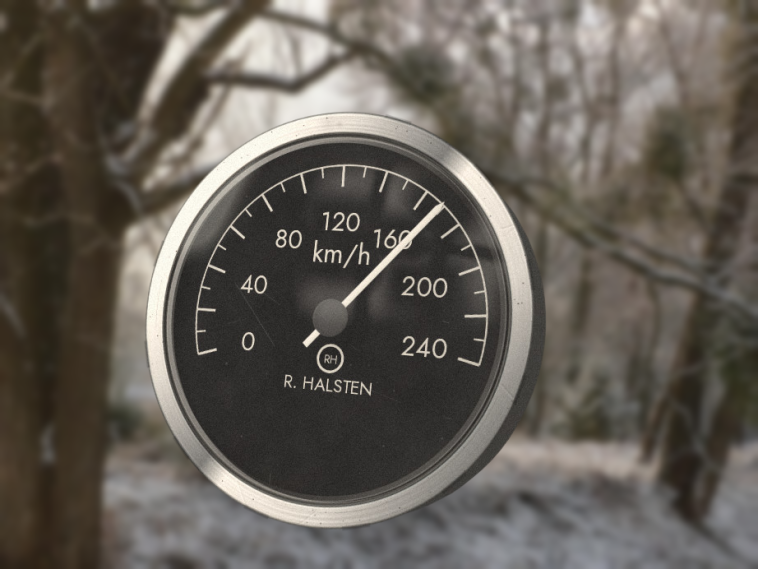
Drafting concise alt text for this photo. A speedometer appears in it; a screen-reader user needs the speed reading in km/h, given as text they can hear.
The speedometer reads 170 km/h
